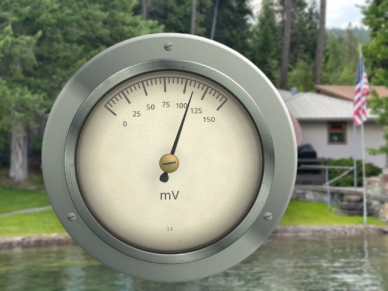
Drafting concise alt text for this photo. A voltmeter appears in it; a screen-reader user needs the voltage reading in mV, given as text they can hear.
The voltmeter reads 110 mV
